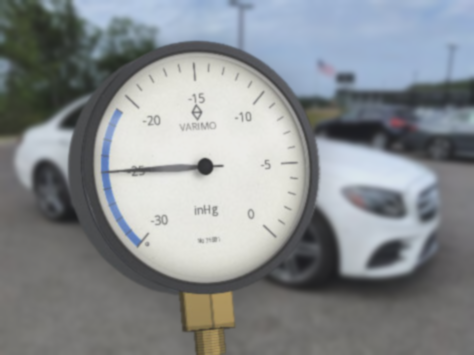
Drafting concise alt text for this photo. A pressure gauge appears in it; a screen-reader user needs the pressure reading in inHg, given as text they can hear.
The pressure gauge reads -25 inHg
